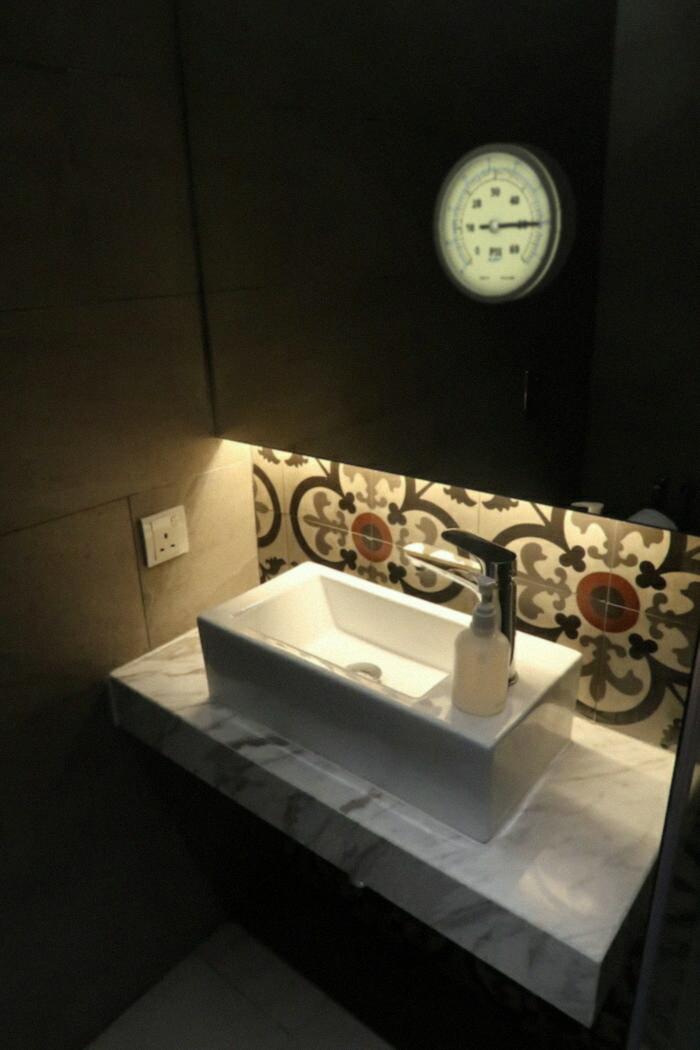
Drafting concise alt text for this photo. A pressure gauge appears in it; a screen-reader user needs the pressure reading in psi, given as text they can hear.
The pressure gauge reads 50 psi
